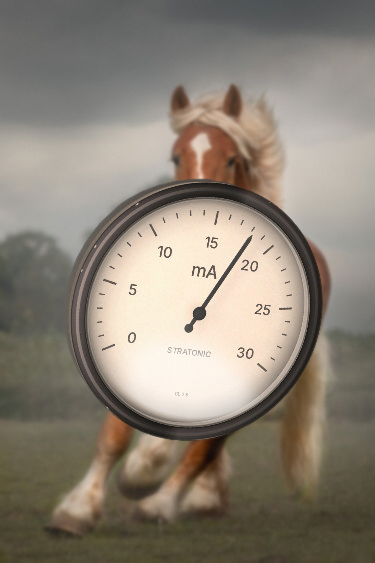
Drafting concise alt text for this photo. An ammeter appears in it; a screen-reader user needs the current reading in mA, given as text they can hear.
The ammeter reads 18 mA
